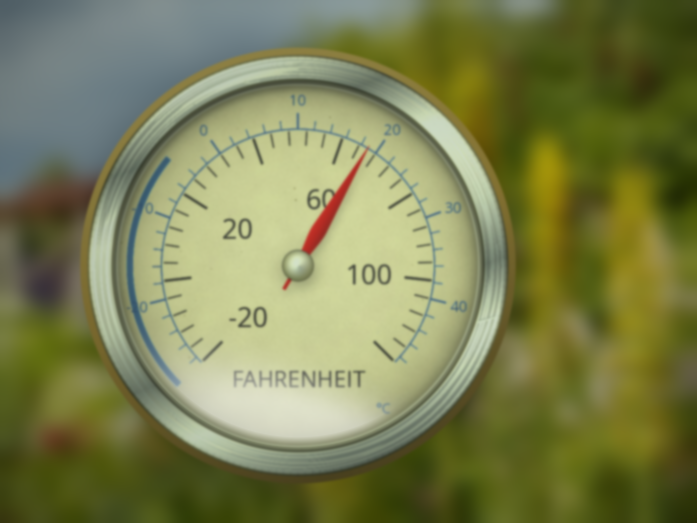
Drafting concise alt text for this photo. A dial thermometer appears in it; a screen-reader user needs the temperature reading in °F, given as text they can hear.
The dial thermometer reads 66 °F
